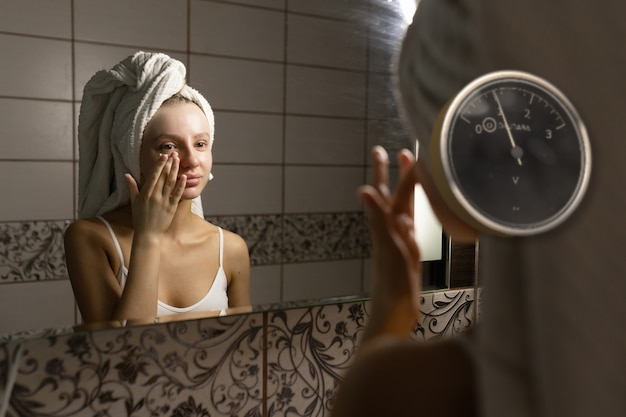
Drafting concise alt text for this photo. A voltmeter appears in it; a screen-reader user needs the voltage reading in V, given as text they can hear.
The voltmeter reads 1 V
